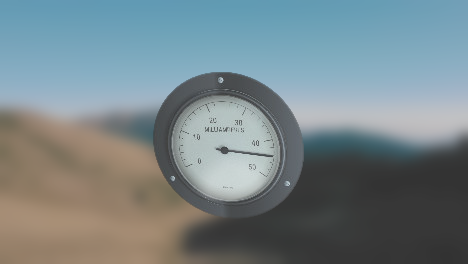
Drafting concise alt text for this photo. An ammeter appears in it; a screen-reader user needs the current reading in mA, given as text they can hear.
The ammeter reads 44 mA
